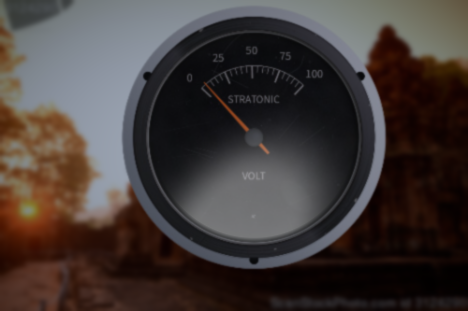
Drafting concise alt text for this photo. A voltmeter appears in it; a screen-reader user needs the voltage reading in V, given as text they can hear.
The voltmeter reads 5 V
